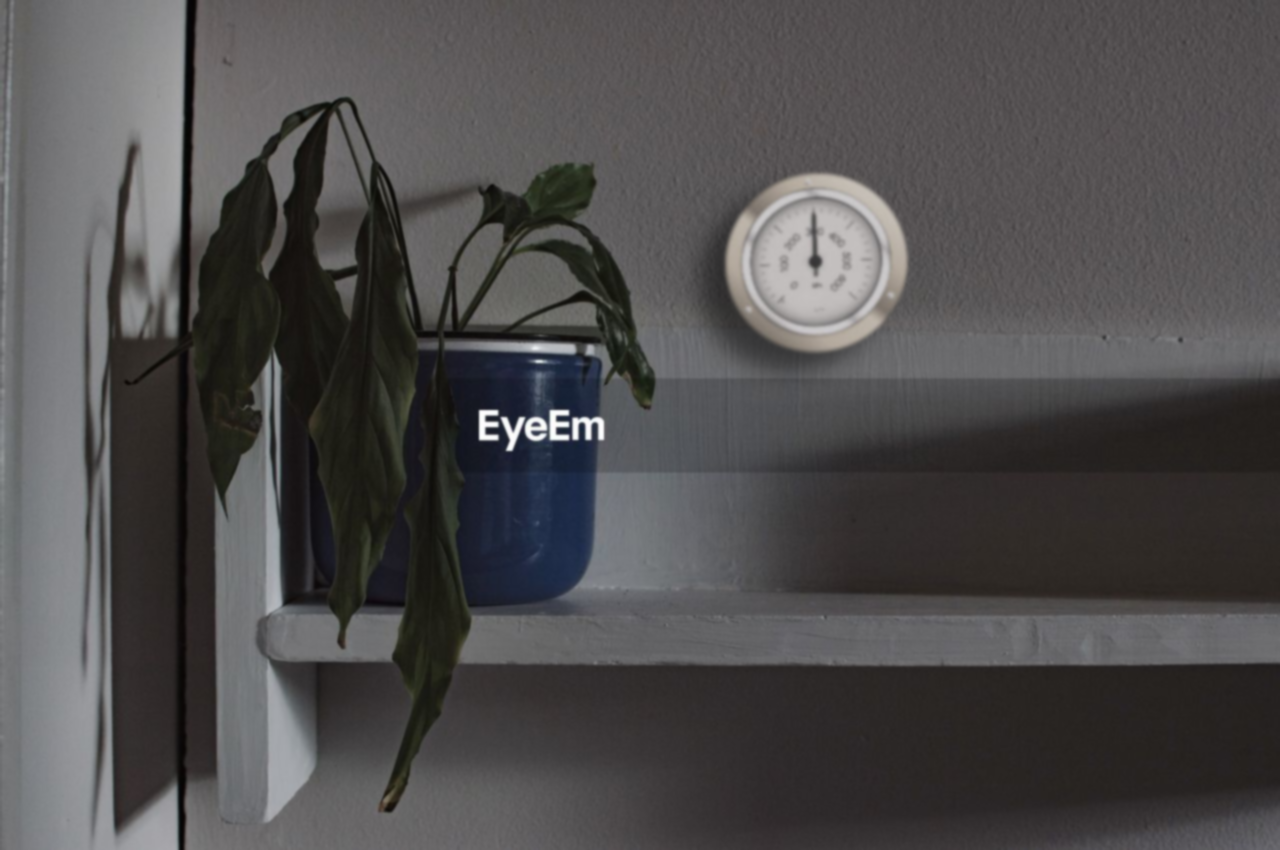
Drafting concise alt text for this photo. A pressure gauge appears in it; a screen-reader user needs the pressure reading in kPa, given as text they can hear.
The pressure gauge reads 300 kPa
